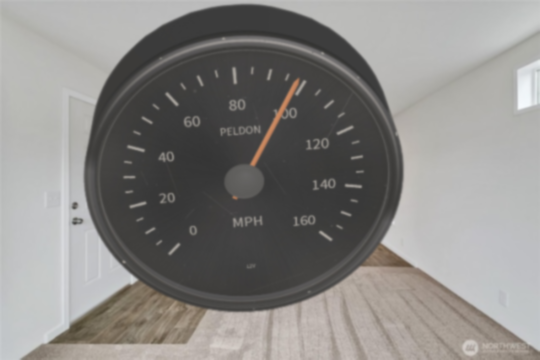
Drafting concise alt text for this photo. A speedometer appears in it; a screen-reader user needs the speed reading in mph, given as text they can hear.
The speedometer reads 97.5 mph
